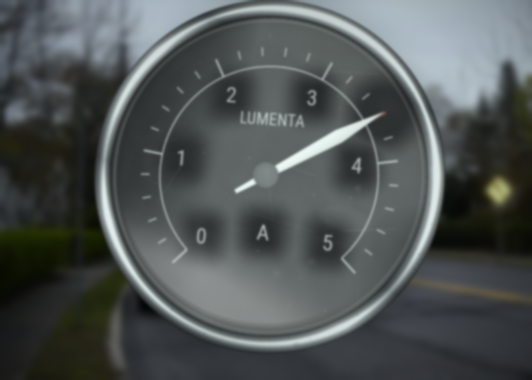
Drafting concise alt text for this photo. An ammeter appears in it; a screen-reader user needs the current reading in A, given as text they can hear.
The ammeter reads 3.6 A
